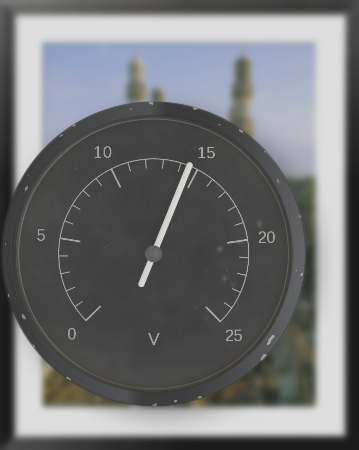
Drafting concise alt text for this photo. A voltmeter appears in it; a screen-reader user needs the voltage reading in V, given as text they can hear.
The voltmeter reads 14.5 V
